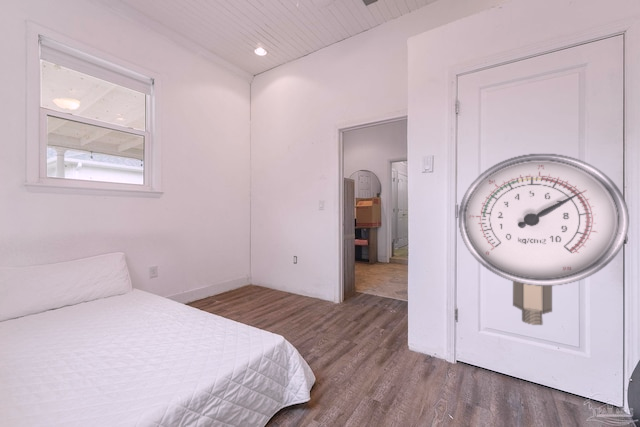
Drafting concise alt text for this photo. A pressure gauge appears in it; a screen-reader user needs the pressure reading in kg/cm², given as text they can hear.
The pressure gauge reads 7 kg/cm²
